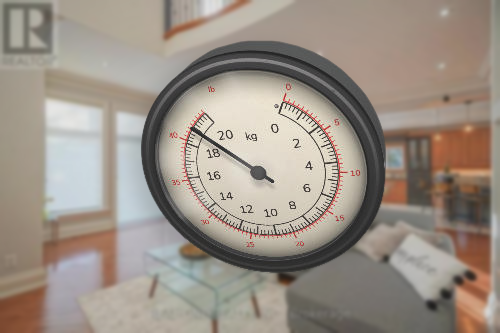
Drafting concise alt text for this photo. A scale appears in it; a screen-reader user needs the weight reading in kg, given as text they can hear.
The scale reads 19 kg
